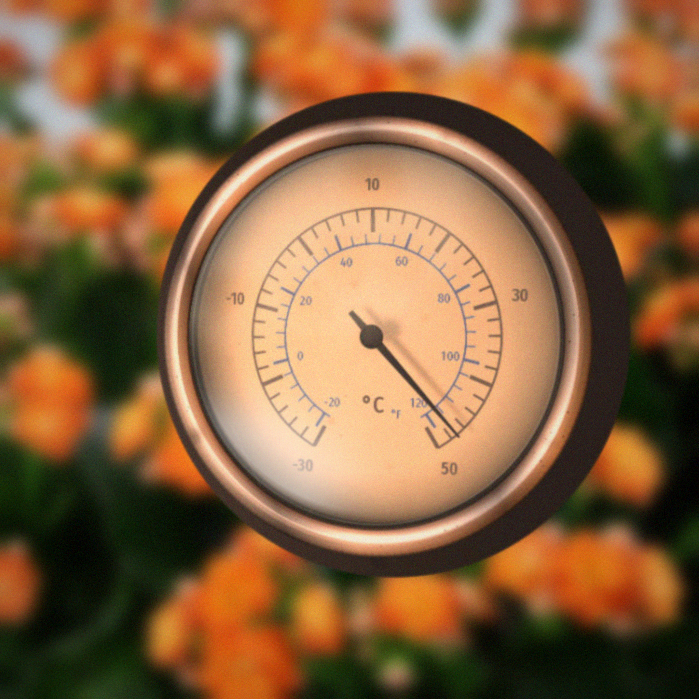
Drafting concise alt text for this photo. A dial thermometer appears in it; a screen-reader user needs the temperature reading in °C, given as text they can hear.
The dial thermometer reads 47 °C
